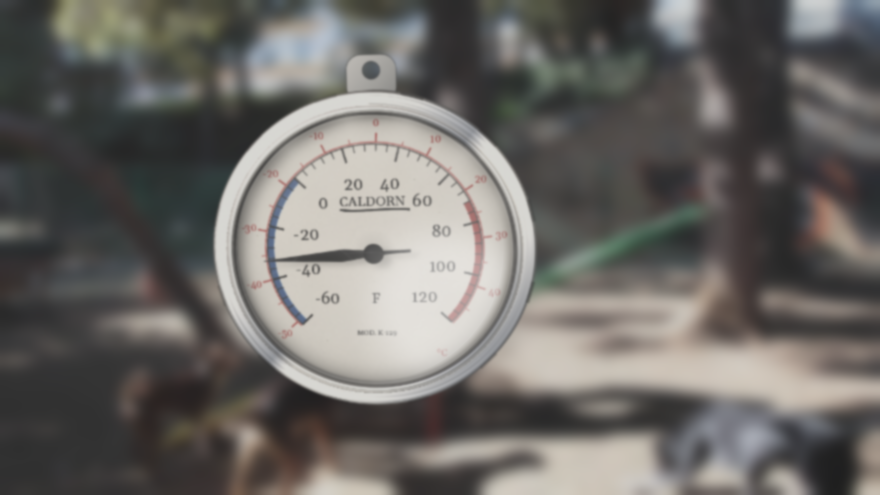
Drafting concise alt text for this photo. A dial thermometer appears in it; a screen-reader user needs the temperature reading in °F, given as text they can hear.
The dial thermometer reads -32 °F
